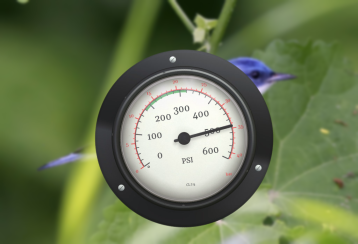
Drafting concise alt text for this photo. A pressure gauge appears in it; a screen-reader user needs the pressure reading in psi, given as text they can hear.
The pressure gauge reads 500 psi
